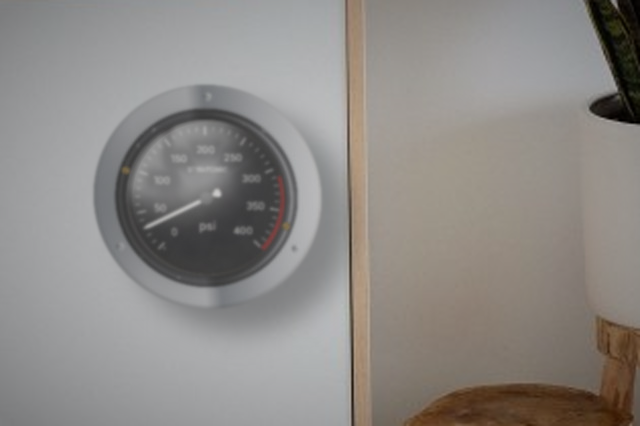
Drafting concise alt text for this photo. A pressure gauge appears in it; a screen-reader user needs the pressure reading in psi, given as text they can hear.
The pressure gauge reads 30 psi
